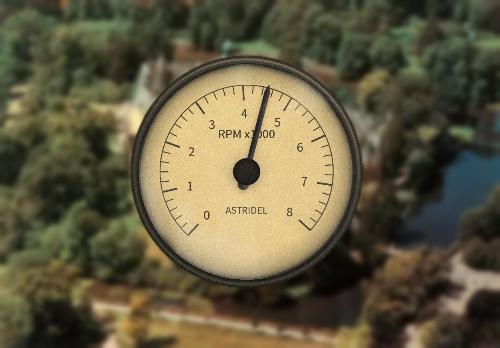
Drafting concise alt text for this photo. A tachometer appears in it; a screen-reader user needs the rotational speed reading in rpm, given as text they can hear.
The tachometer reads 4500 rpm
